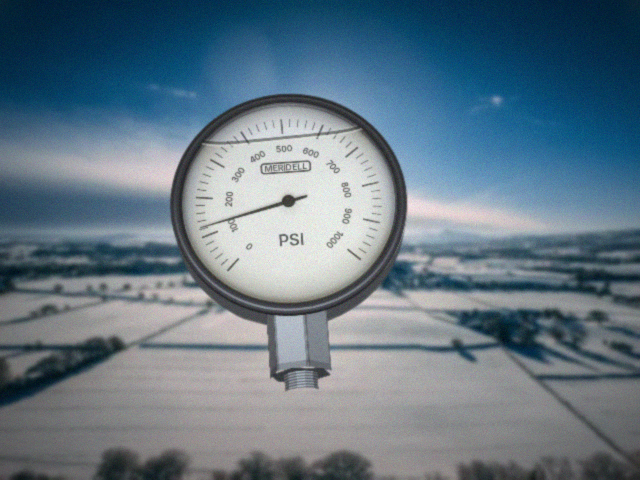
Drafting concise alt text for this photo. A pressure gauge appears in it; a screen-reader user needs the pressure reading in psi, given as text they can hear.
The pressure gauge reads 120 psi
